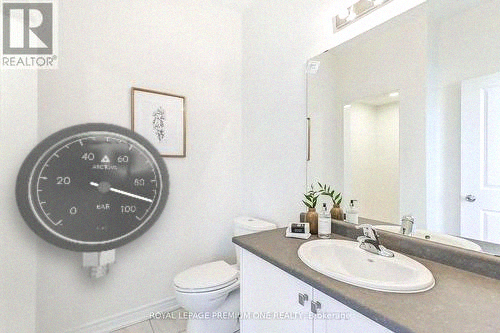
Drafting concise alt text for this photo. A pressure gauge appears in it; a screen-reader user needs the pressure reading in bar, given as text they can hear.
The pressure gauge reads 90 bar
